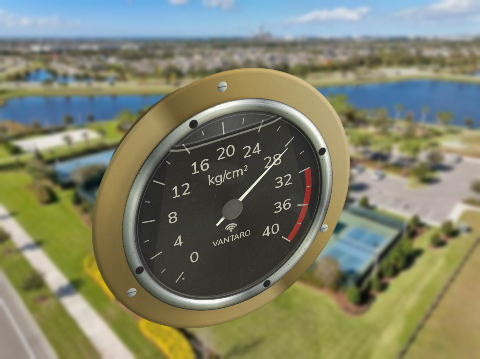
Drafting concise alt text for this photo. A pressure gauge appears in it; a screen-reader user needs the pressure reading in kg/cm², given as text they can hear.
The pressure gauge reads 28 kg/cm²
